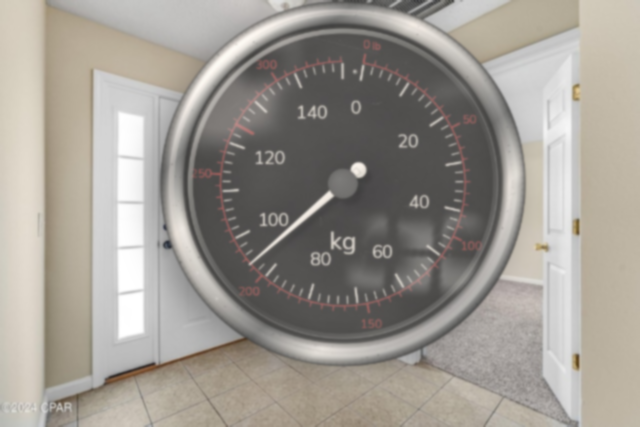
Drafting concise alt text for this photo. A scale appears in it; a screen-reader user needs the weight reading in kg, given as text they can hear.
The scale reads 94 kg
